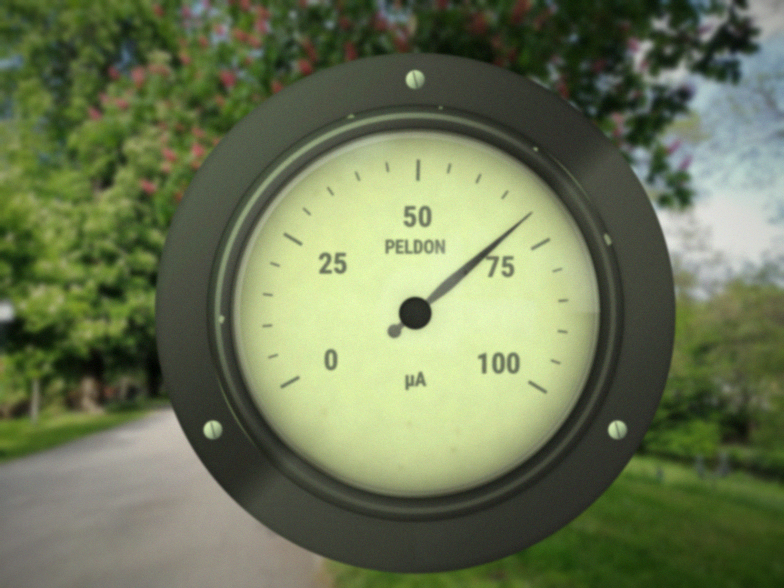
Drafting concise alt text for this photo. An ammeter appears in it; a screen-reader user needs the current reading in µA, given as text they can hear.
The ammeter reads 70 µA
